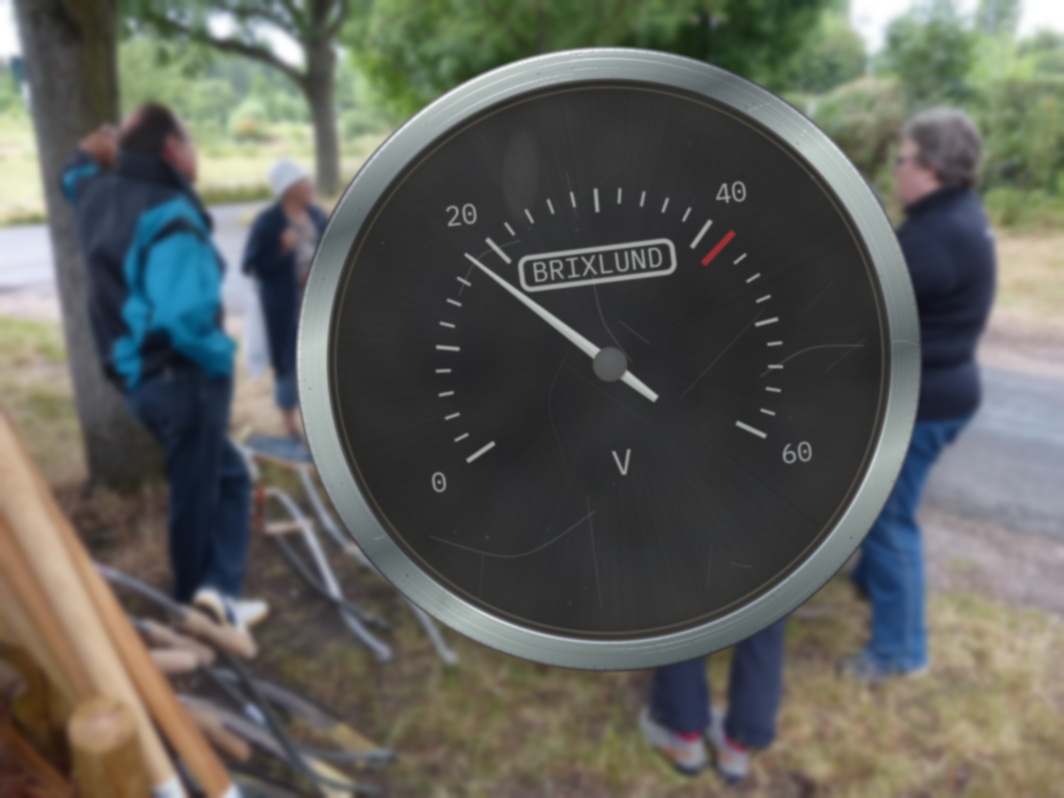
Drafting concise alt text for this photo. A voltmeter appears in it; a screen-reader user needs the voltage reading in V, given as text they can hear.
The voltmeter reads 18 V
